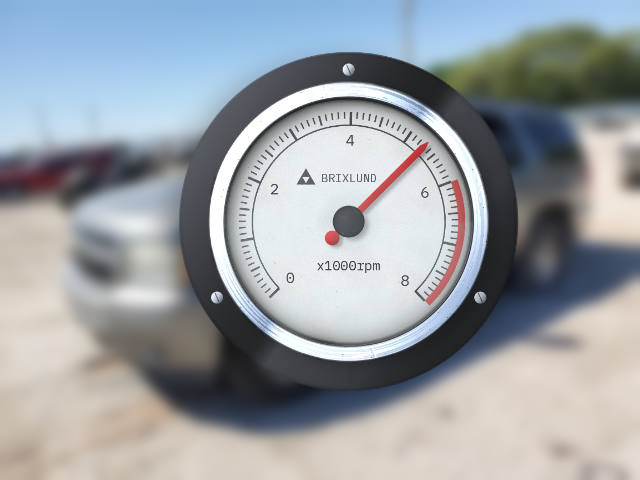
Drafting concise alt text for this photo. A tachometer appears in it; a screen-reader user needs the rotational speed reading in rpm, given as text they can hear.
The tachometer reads 5300 rpm
